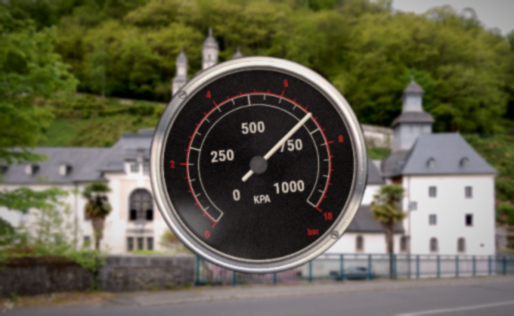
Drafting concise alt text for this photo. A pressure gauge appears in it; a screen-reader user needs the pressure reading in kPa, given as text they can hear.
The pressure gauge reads 700 kPa
